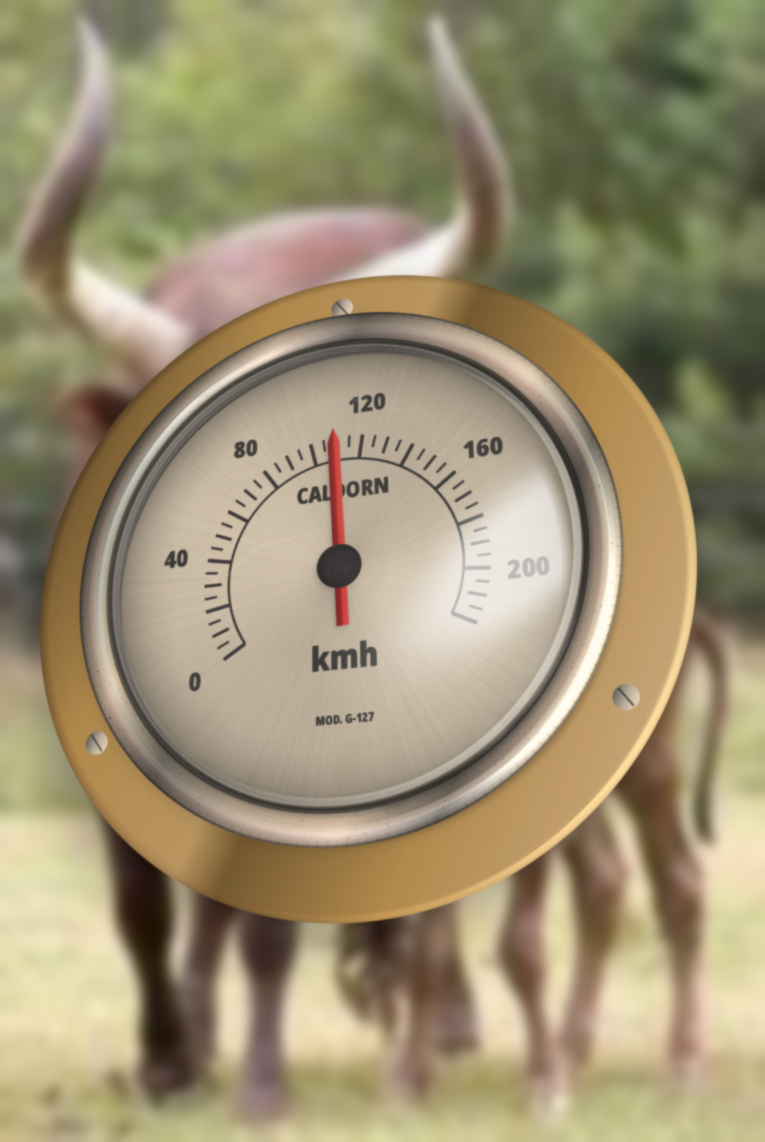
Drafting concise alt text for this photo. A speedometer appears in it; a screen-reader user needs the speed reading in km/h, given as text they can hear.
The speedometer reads 110 km/h
